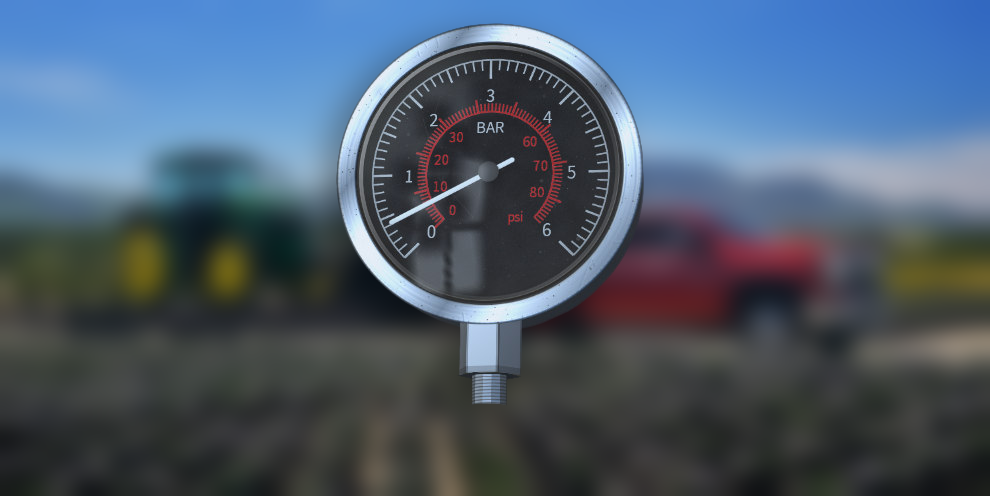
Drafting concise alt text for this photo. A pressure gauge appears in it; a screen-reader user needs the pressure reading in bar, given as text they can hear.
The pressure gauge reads 0.4 bar
